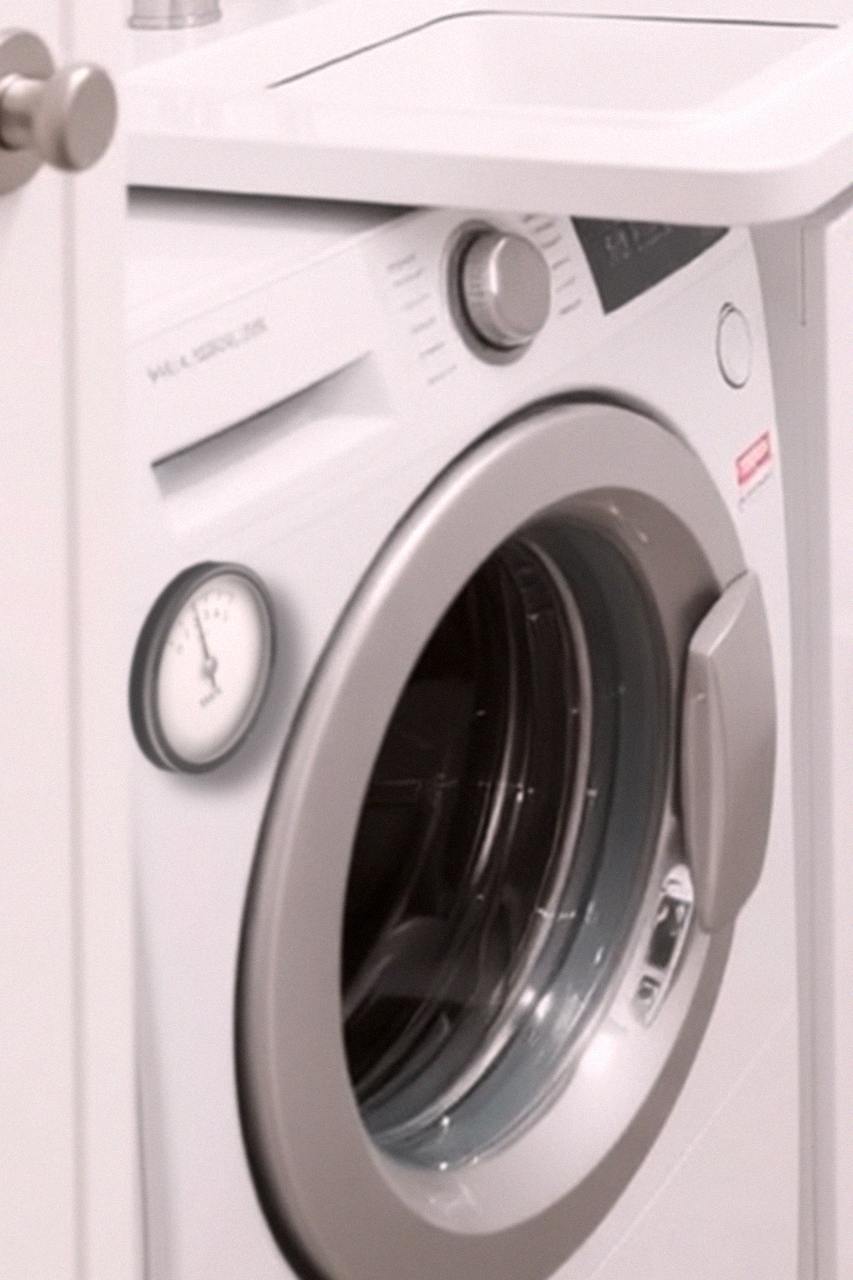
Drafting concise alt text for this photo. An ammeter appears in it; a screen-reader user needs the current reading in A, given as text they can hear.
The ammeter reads 2 A
